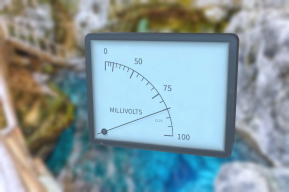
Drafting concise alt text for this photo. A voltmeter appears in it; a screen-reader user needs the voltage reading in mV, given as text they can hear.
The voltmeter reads 85 mV
